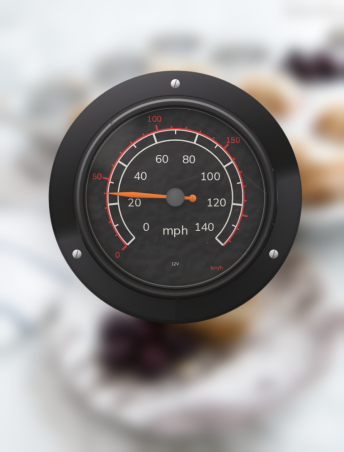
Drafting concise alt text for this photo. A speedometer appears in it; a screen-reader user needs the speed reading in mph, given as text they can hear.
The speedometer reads 25 mph
